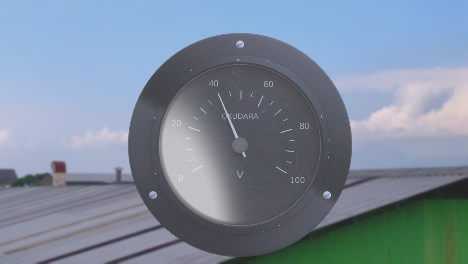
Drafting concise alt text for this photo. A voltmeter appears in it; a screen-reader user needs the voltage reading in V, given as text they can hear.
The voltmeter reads 40 V
